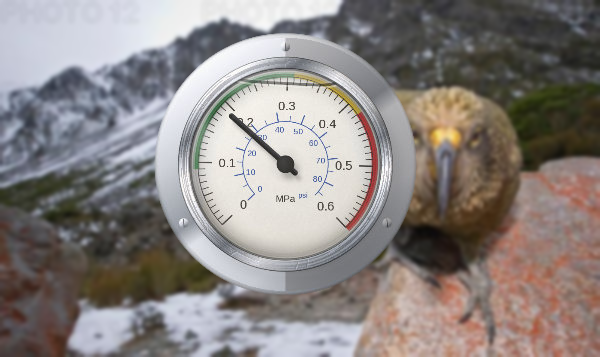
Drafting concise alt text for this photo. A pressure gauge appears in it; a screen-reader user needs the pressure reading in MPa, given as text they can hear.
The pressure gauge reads 0.19 MPa
